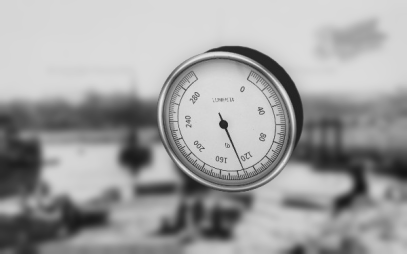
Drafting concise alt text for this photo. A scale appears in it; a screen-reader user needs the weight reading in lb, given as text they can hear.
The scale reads 130 lb
